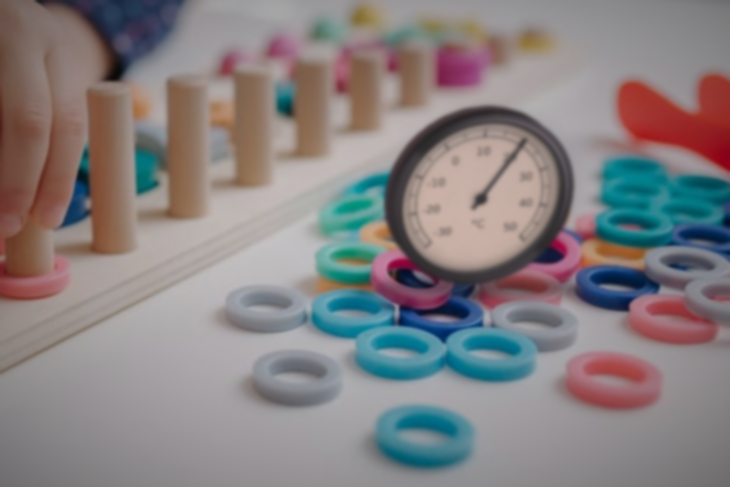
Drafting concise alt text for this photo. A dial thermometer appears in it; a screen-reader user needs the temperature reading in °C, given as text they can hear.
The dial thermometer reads 20 °C
